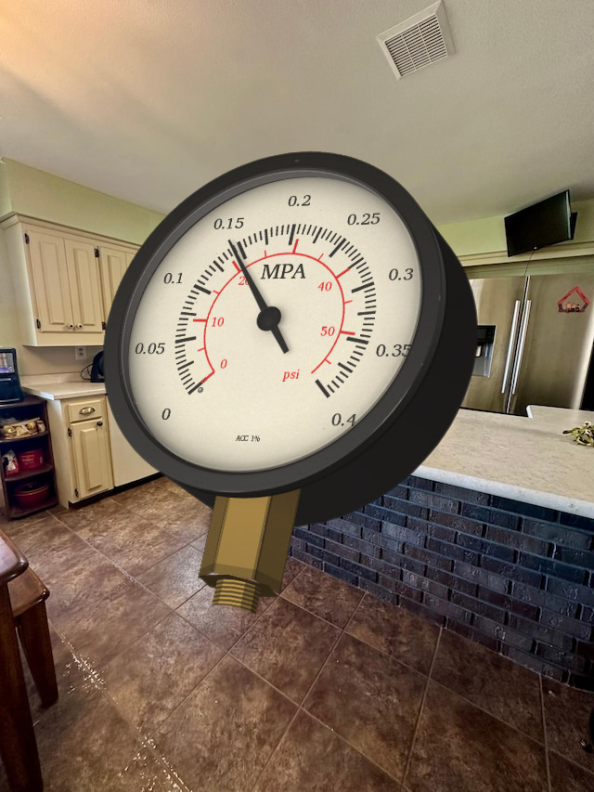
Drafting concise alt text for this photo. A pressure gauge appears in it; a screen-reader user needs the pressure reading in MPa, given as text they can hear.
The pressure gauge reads 0.145 MPa
